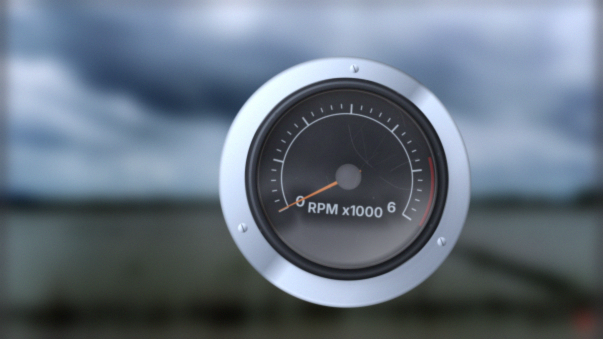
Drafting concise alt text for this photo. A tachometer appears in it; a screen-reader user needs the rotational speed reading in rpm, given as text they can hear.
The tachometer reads 0 rpm
